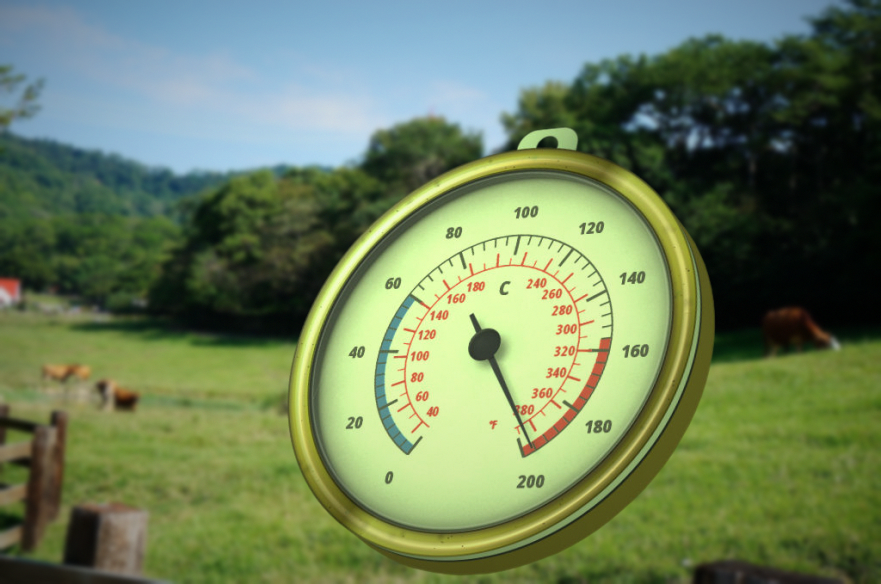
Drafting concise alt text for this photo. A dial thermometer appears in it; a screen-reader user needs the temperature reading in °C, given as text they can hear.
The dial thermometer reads 196 °C
